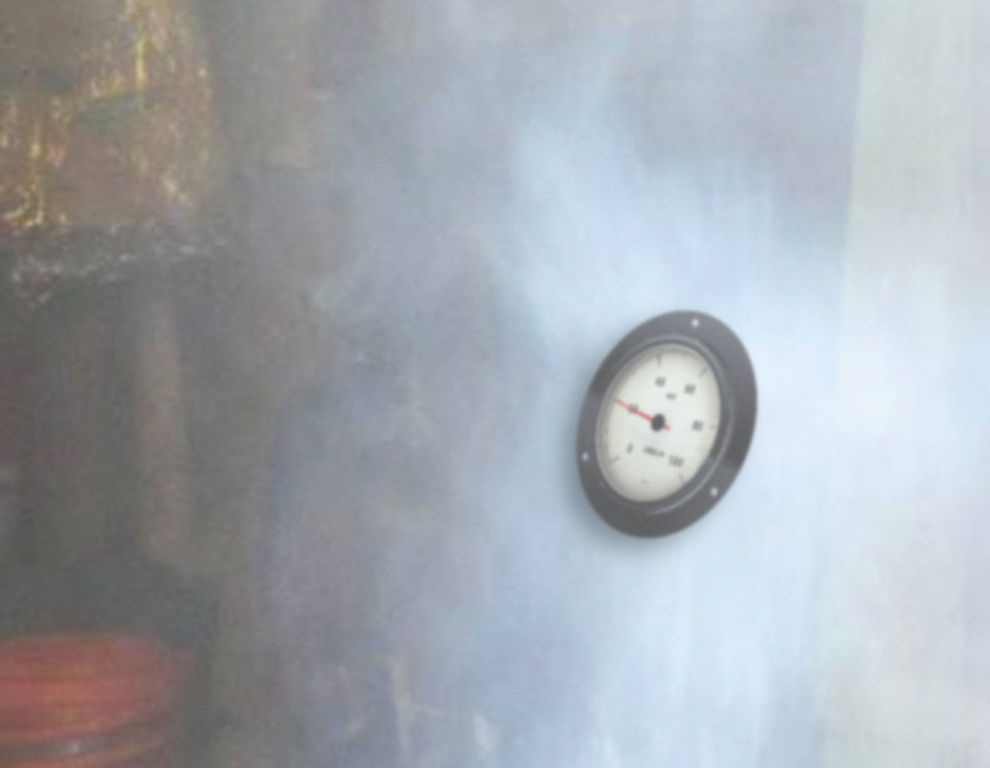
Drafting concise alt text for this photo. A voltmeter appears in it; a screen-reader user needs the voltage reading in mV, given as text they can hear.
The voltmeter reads 20 mV
